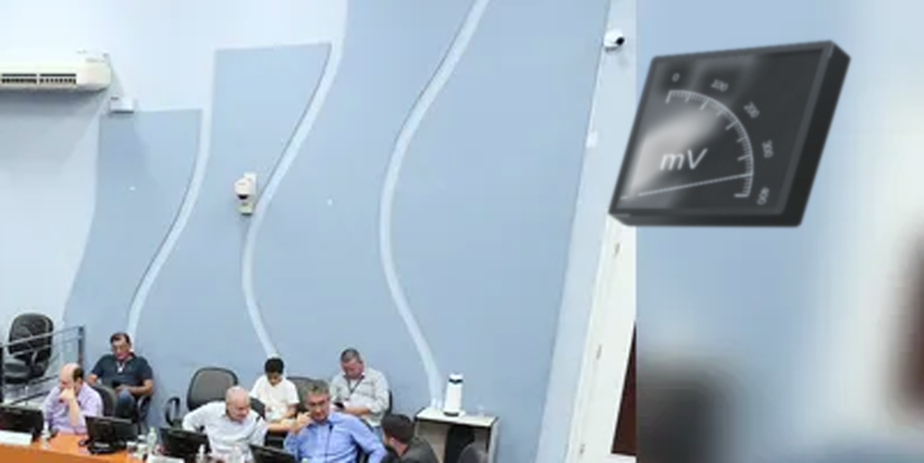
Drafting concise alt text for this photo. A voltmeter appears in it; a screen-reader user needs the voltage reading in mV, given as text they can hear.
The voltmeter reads 350 mV
